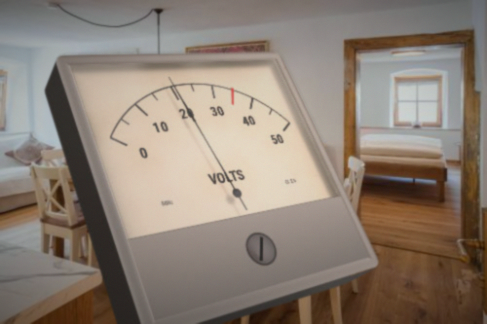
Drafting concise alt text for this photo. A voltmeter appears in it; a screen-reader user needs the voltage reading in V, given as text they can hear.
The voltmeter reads 20 V
